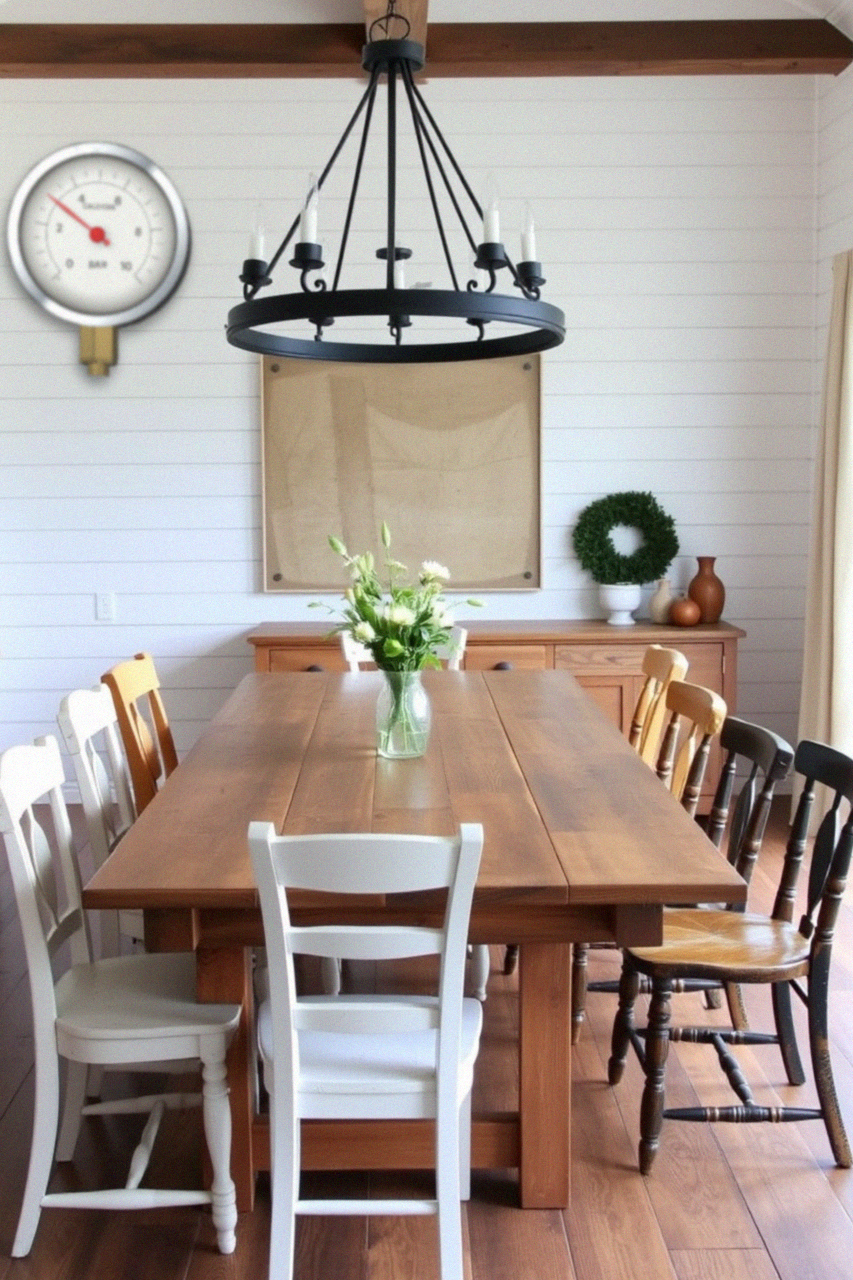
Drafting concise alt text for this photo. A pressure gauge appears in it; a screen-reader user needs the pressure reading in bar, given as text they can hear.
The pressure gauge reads 3 bar
